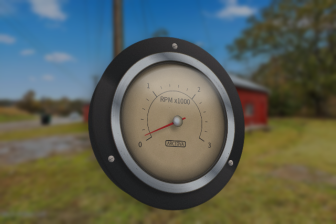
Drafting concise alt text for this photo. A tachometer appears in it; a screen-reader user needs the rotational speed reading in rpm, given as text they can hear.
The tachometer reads 100 rpm
